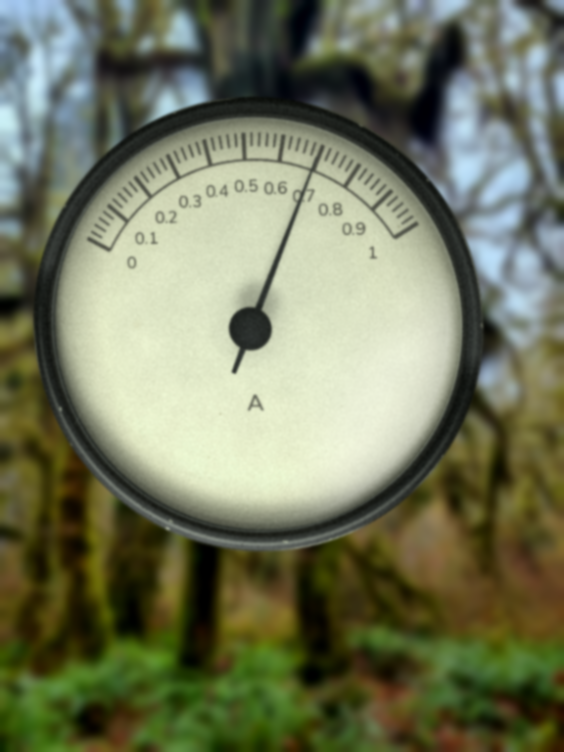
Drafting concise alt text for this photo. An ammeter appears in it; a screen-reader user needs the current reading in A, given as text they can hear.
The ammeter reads 0.7 A
